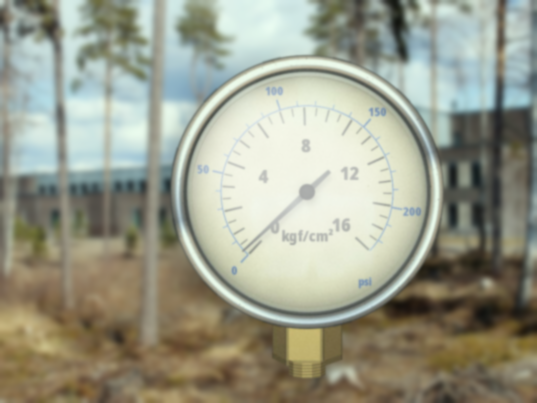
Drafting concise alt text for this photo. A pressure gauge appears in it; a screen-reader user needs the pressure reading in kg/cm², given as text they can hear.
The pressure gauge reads 0.25 kg/cm²
